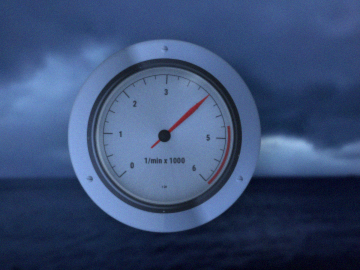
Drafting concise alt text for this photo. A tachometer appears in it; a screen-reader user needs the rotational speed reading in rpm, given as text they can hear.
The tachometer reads 4000 rpm
